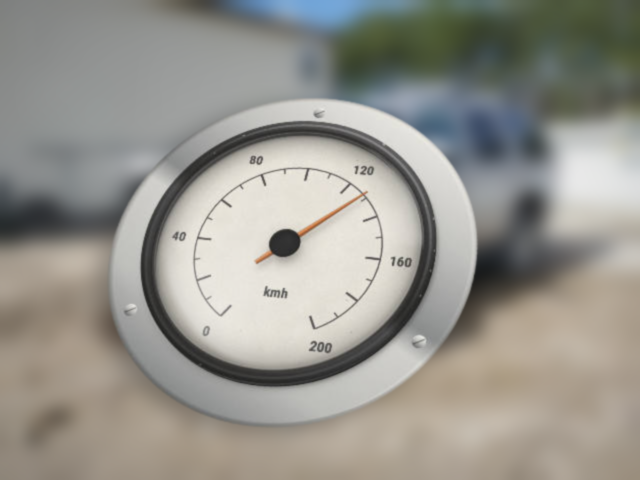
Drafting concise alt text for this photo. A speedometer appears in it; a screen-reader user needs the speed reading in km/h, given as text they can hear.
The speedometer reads 130 km/h
